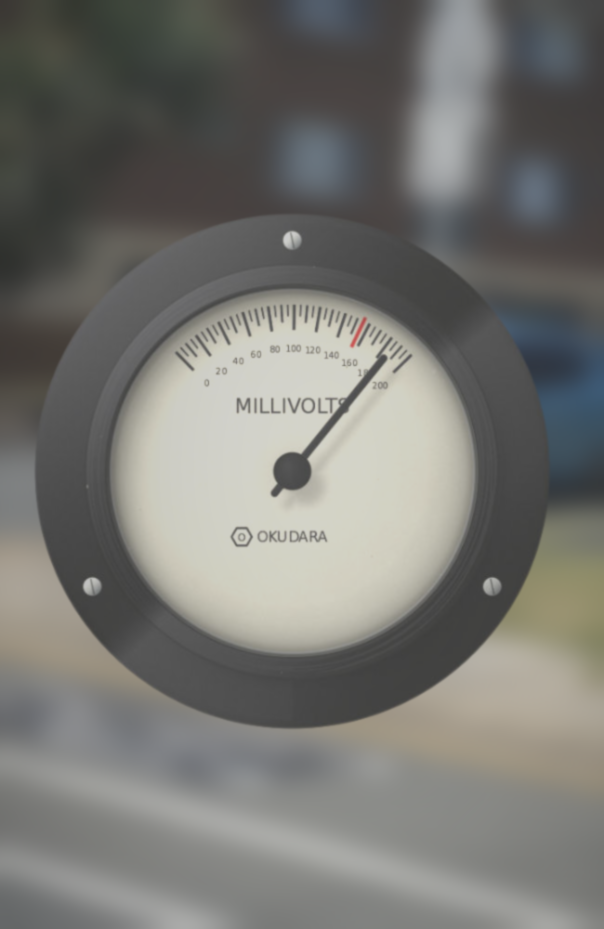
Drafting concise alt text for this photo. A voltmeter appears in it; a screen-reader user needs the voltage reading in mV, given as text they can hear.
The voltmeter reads 185 mV
